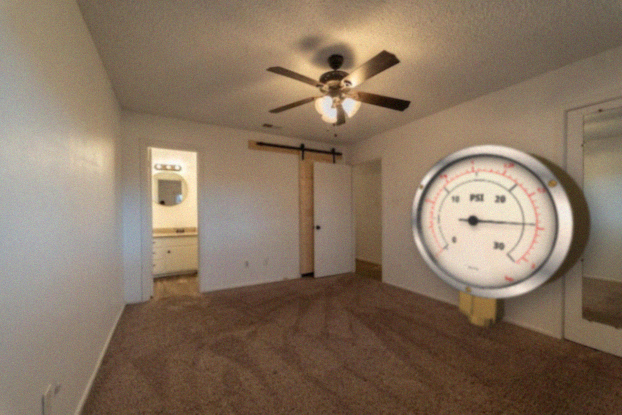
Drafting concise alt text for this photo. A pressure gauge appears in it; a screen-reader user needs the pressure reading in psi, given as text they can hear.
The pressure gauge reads 25 psi
